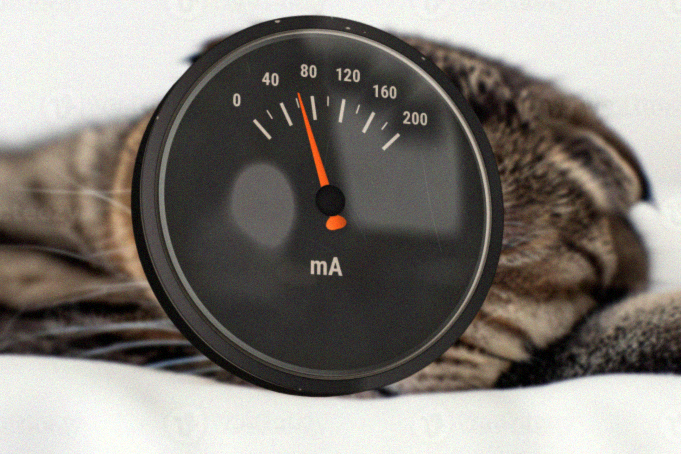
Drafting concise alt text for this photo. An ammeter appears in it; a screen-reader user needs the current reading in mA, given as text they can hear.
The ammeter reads 60 mA
